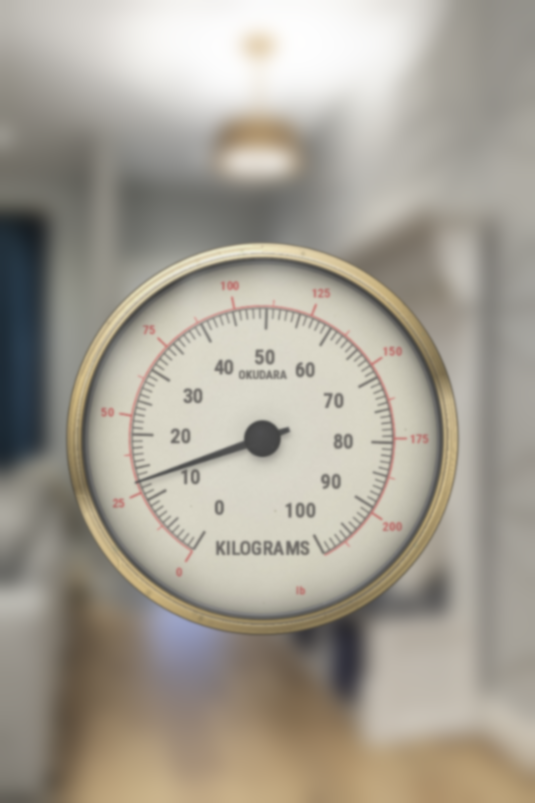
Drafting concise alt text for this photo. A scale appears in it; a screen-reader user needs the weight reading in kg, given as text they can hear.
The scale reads 13 kg
